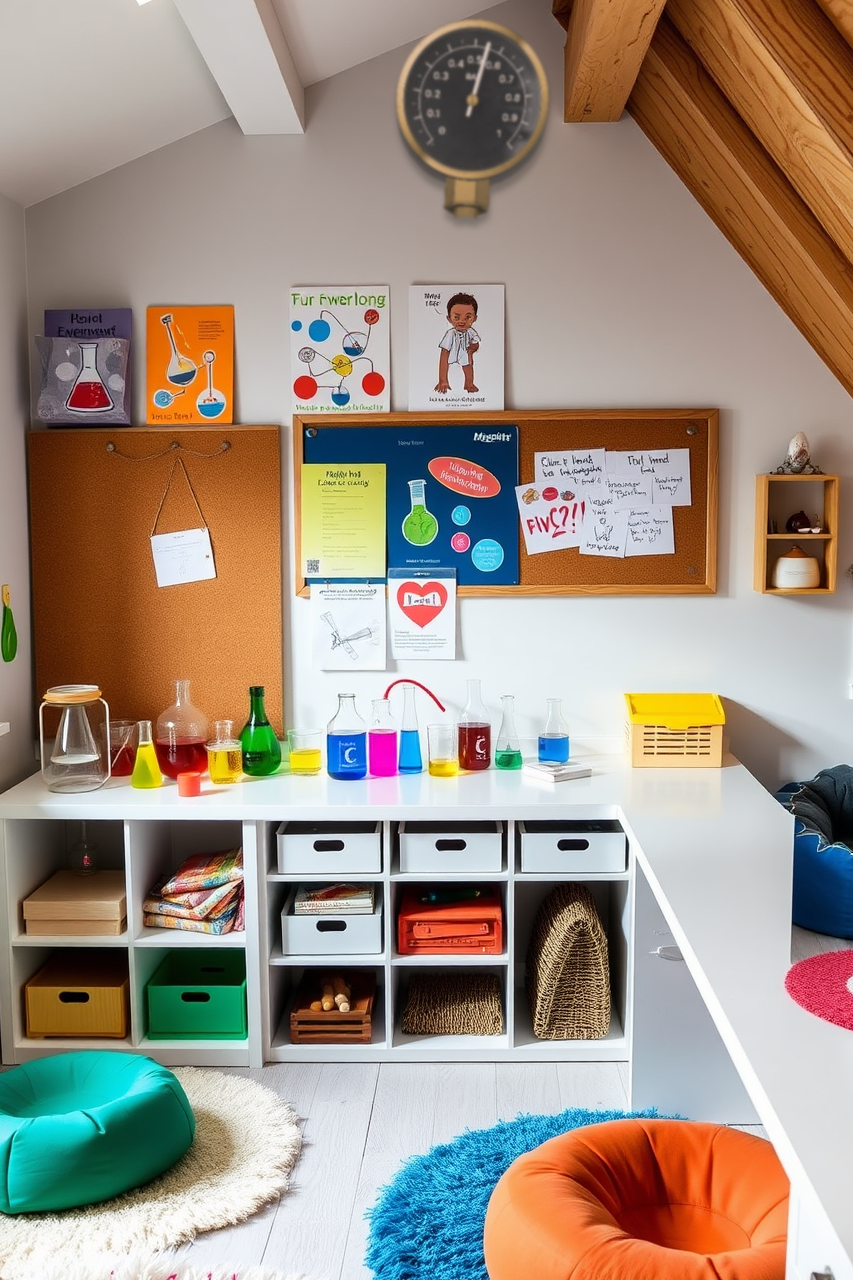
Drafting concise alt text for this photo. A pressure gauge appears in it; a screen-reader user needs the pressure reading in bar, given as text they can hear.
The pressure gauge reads 0.55 bar
